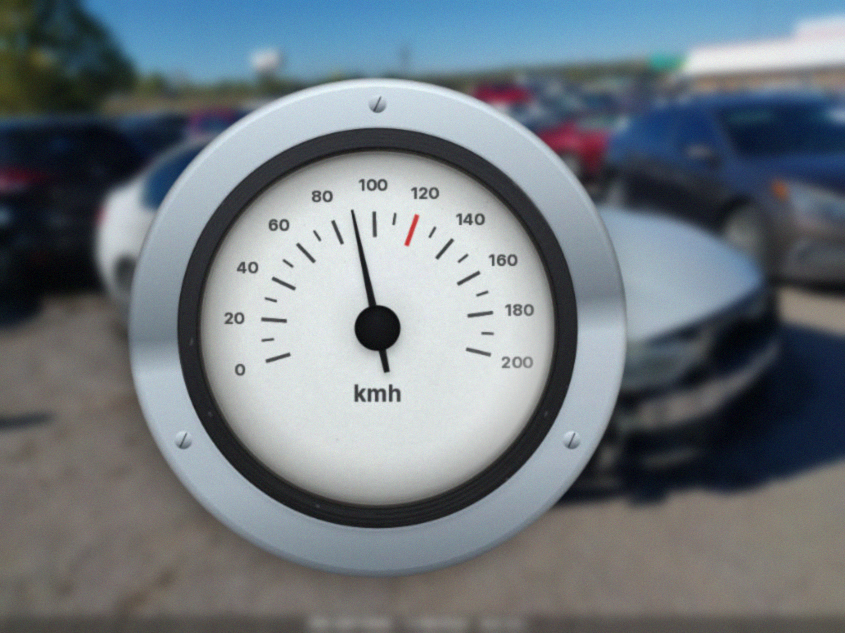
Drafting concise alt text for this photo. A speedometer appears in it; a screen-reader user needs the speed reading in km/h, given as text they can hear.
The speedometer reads 90 km/h
